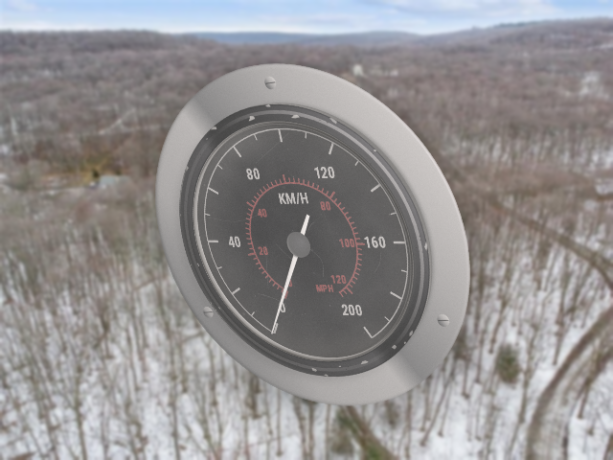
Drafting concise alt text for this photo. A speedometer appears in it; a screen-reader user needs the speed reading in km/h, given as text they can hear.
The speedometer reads 0 km/h
